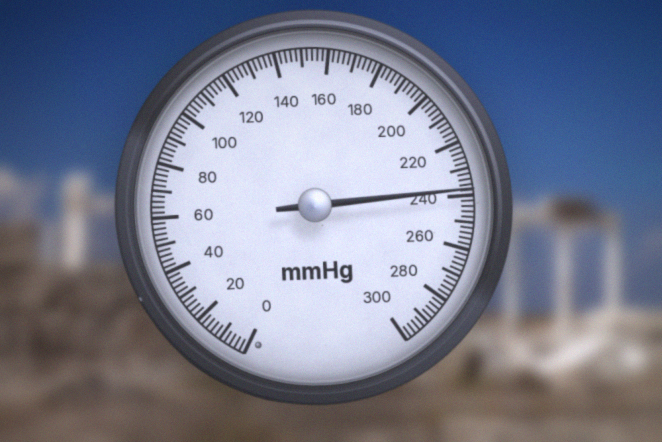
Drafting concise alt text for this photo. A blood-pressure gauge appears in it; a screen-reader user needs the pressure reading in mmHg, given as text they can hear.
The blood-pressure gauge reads 238 mmHg
